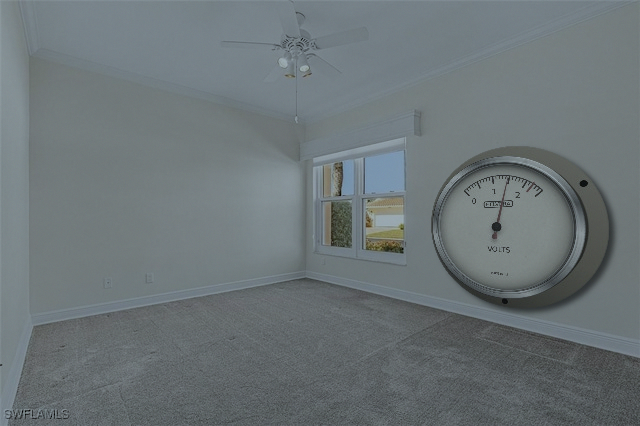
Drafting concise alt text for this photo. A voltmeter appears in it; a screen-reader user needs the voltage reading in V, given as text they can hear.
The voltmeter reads 1.5 V
